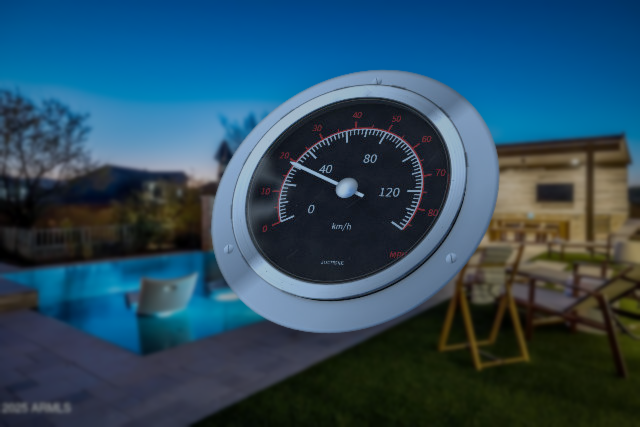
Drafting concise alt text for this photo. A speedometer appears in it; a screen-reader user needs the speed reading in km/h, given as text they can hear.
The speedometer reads 30 km/h
